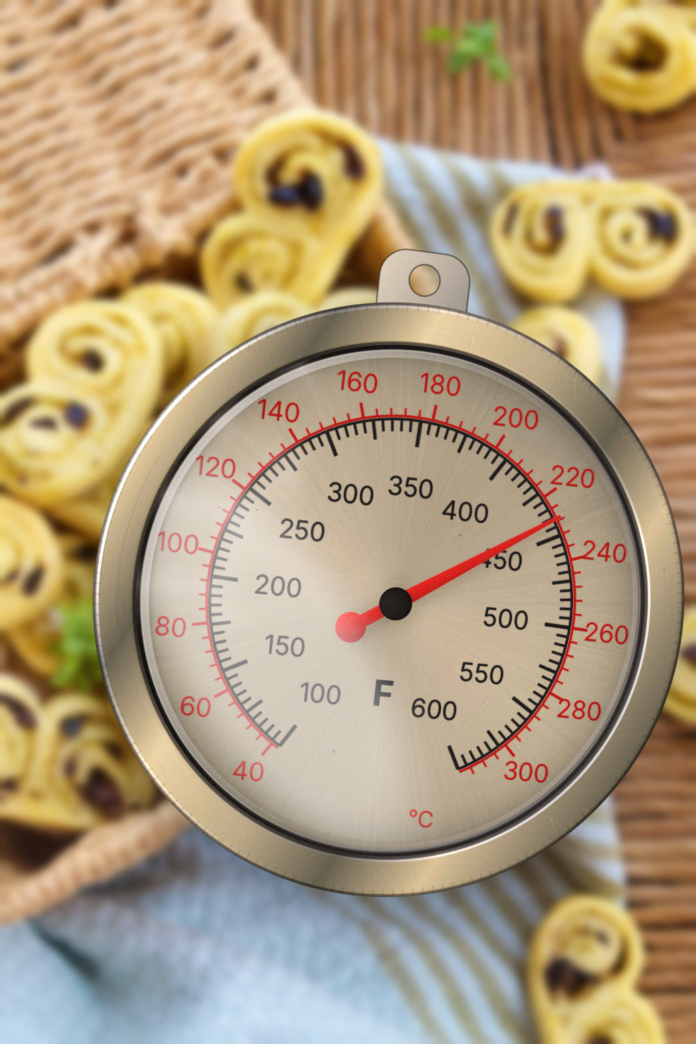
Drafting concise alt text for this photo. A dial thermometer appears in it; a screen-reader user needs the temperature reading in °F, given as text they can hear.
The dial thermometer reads 440 °F
